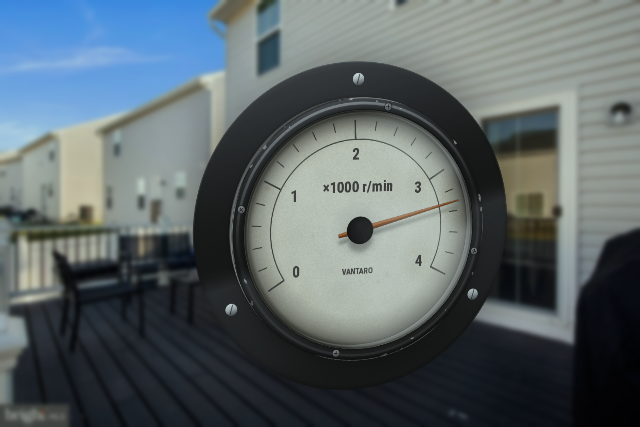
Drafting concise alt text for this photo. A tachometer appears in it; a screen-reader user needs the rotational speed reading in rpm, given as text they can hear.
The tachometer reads 3300 rpm
